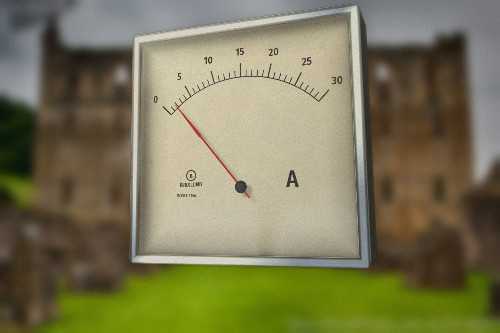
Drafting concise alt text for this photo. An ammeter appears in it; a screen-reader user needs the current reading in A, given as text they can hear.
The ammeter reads 2 A
